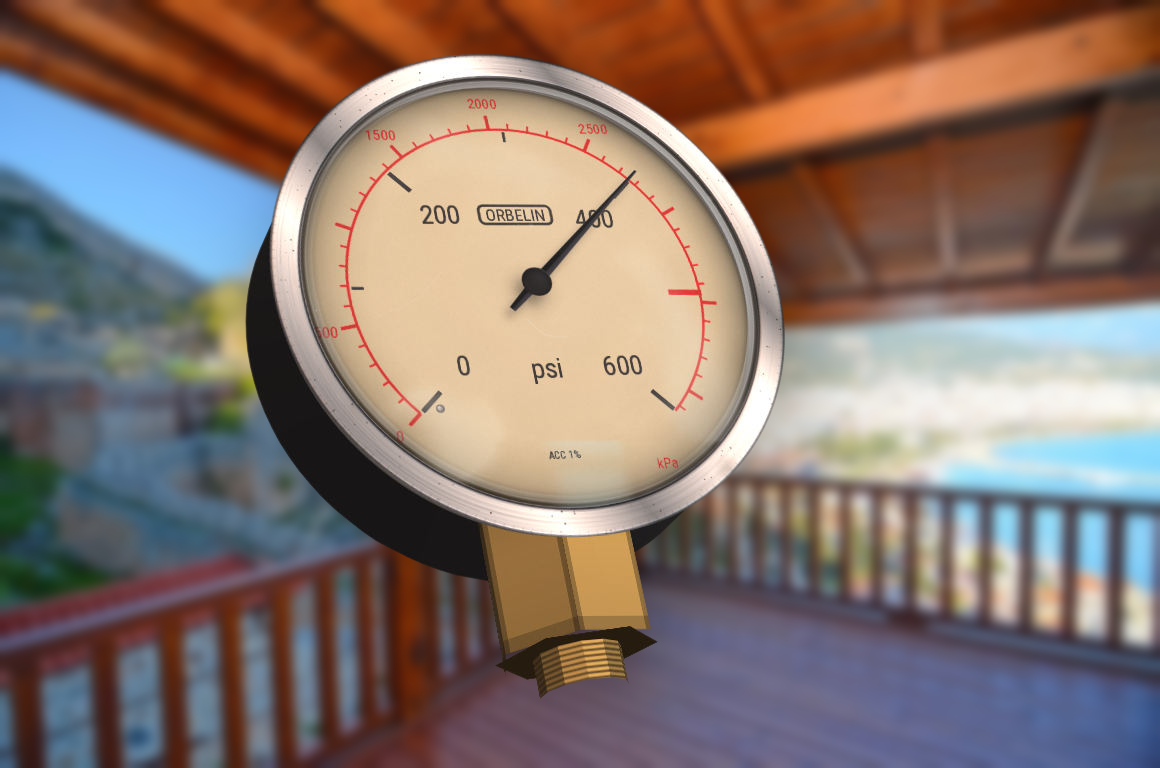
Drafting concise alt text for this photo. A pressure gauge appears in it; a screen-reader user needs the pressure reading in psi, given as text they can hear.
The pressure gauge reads 400 psi
